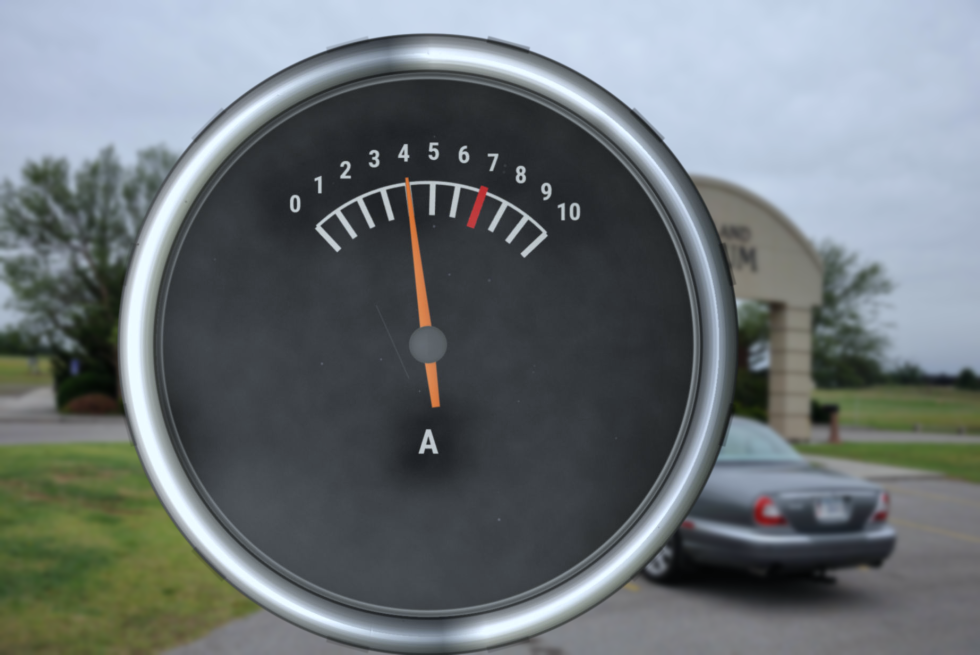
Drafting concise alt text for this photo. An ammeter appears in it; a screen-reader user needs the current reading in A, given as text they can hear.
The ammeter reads 4 A
